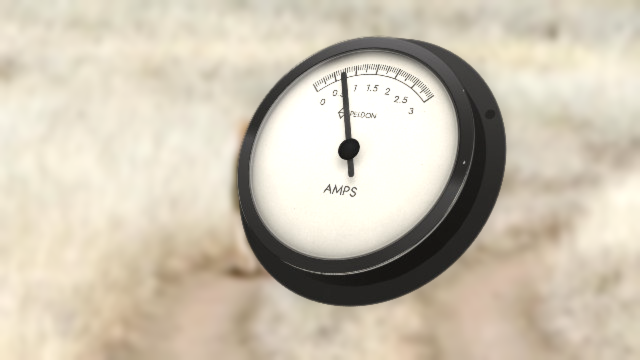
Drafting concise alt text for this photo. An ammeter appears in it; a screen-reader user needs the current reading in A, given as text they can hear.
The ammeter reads 0.75 A
